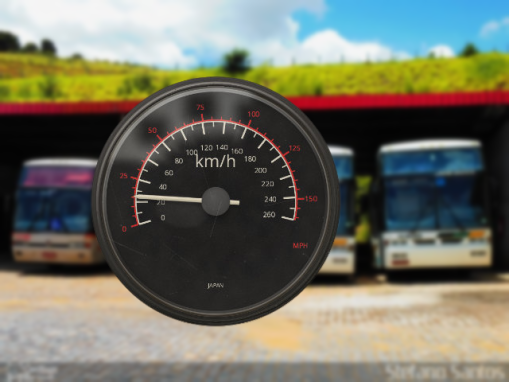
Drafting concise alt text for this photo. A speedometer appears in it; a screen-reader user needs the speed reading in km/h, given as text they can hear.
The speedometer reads 25 km/h
